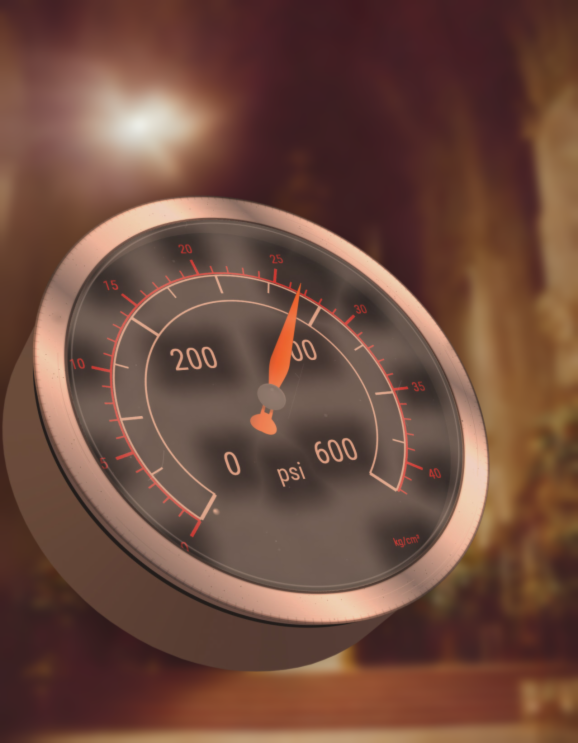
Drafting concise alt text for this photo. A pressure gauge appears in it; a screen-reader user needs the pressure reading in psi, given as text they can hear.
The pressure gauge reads 375 psi
